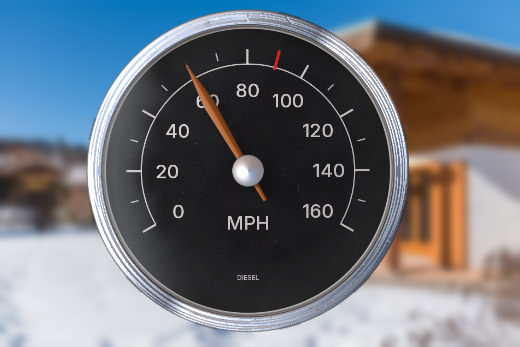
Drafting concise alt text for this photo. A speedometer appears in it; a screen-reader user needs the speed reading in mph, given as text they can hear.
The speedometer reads 60 mph
